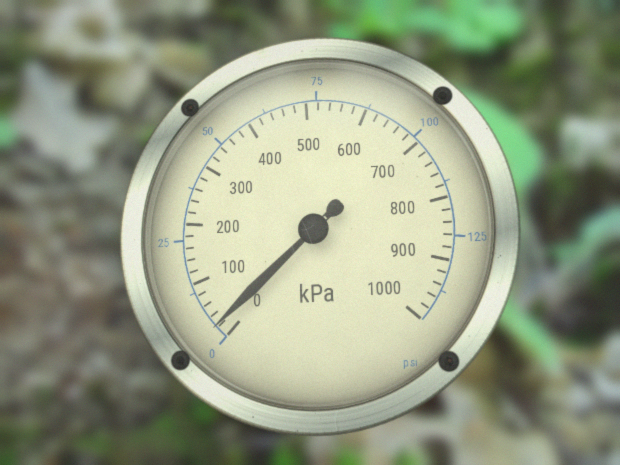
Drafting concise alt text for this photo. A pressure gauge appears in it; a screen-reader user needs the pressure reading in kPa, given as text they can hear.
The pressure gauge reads 20 kPa
